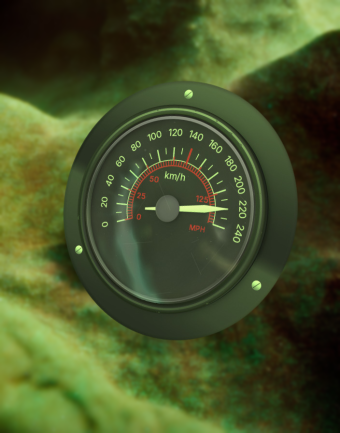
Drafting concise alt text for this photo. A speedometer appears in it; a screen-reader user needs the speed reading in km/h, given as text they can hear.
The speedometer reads 220 km/h
